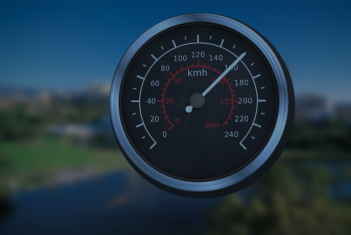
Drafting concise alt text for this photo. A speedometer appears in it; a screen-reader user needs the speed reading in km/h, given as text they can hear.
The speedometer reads 160 km/h
